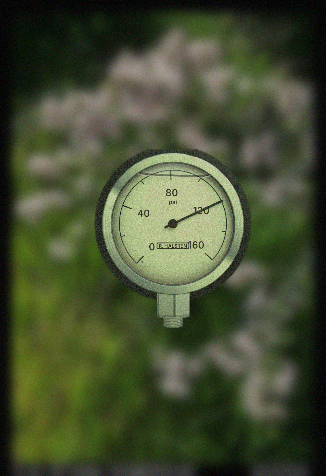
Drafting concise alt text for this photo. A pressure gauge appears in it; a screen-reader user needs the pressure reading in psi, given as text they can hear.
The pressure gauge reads 120 psi
